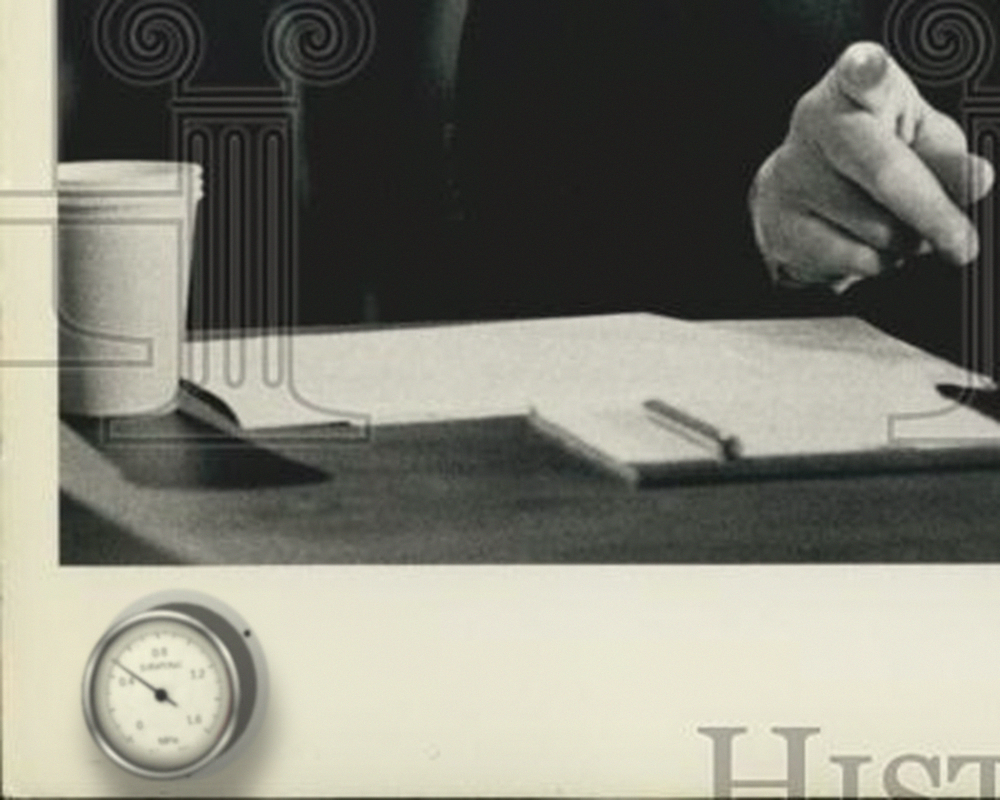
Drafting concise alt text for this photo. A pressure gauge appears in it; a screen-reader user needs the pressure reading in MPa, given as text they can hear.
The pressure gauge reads 0.5 MPa
